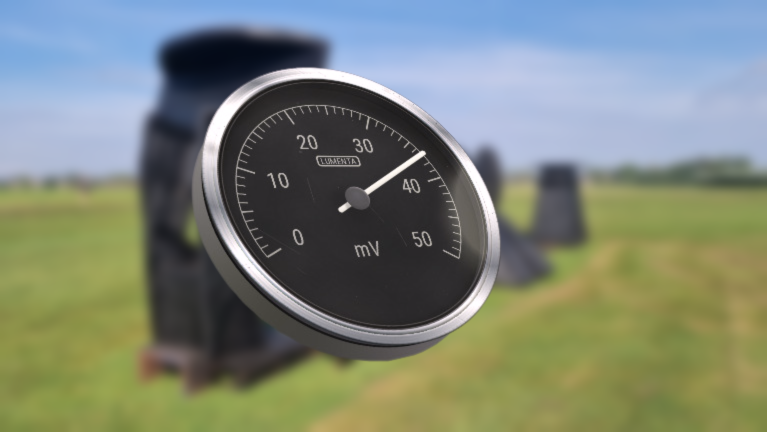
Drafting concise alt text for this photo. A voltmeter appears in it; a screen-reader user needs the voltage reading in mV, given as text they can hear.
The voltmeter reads 37 mV
